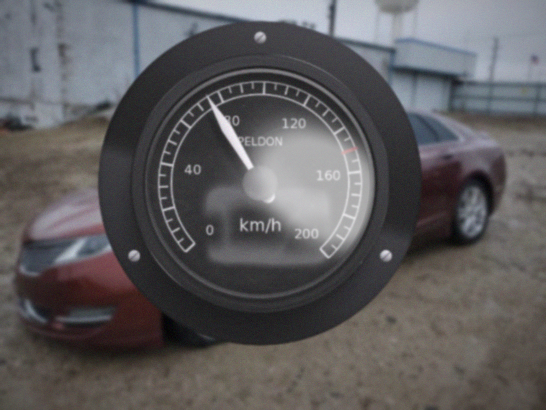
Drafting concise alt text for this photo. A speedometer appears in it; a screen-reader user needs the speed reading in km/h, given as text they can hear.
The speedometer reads 75 km/h
